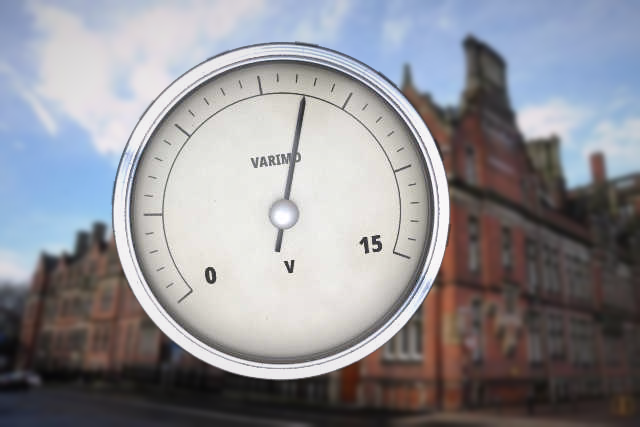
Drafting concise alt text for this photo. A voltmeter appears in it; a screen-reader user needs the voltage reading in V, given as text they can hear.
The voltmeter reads 8.75 V
